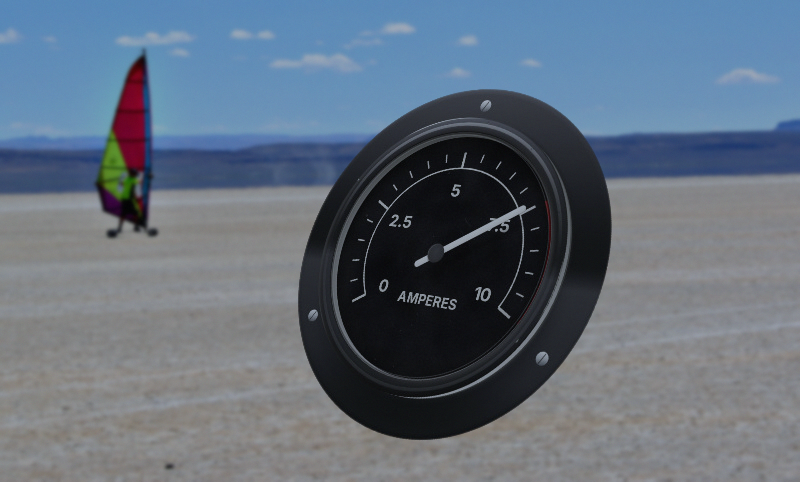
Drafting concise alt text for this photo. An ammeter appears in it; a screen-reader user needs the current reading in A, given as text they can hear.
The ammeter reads 7.5 A
